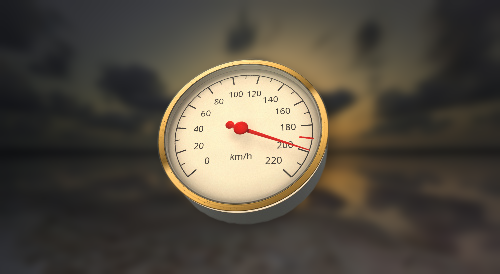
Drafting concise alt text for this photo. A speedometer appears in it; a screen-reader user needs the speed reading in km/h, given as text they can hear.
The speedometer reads 200 km/h
